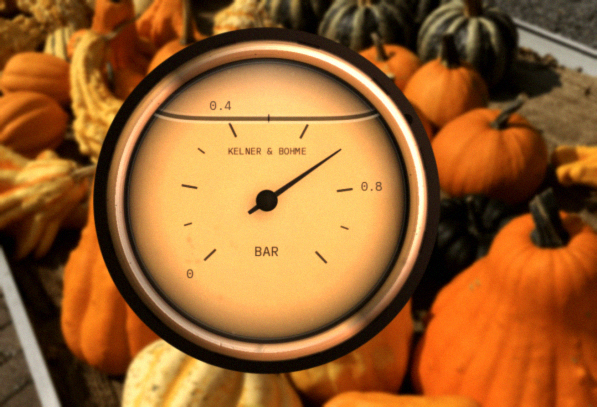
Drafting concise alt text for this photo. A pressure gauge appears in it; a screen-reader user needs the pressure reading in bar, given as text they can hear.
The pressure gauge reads 0.7 bar
